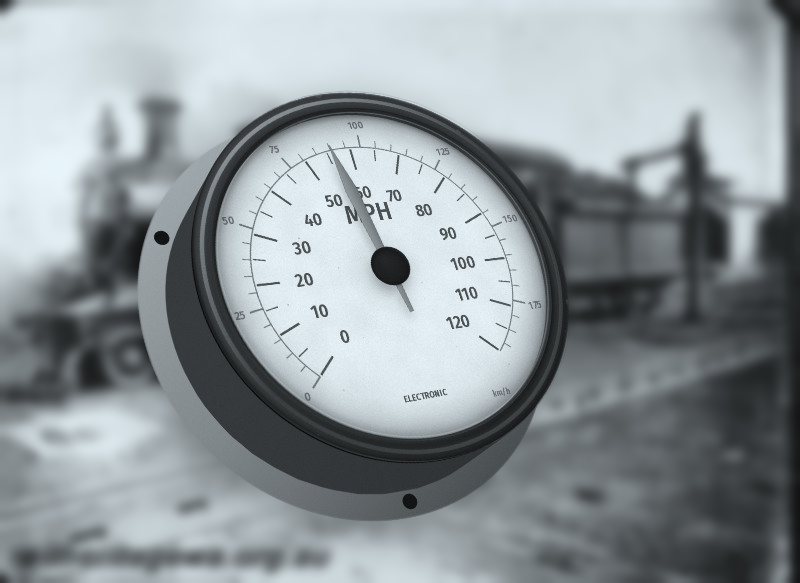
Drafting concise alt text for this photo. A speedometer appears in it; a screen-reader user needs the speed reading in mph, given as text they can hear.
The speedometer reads 55 mph
